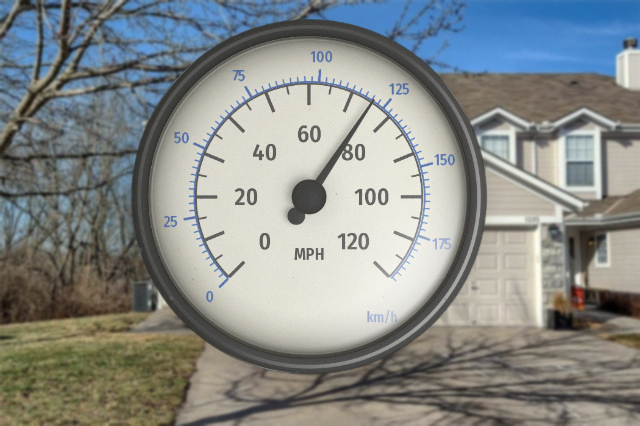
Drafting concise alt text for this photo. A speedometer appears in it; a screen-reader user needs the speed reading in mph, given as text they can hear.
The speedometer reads 75 mph
